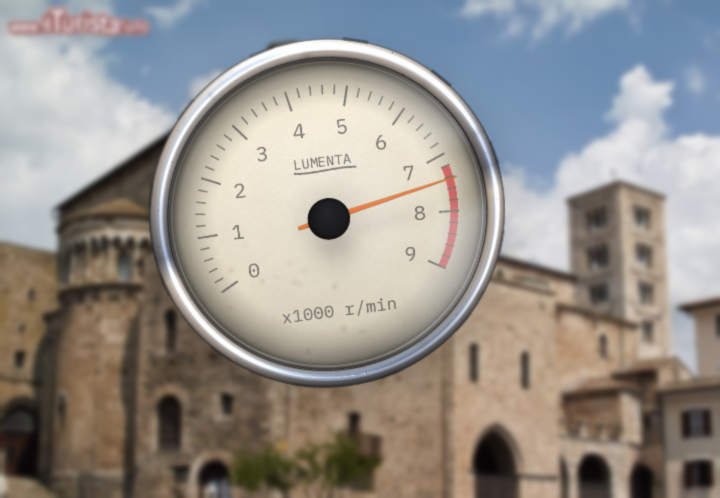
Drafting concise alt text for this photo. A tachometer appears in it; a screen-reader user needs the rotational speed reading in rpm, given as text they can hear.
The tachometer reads 7400 rpm
